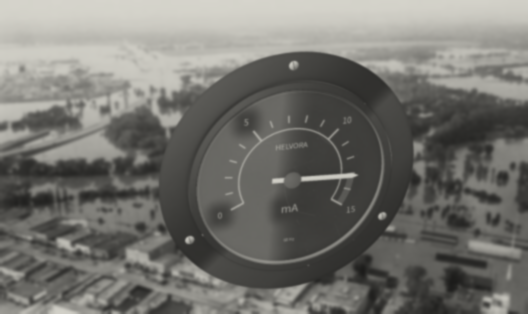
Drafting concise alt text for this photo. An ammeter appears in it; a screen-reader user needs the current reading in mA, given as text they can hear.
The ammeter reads 13 mA
